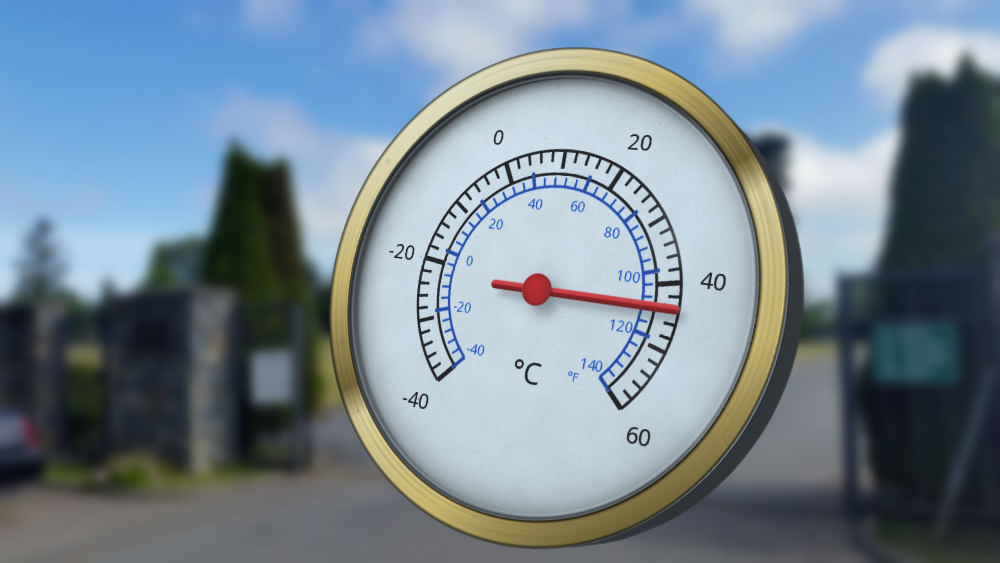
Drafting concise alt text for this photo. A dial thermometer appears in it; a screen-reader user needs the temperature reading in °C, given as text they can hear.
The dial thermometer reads 44 °C
